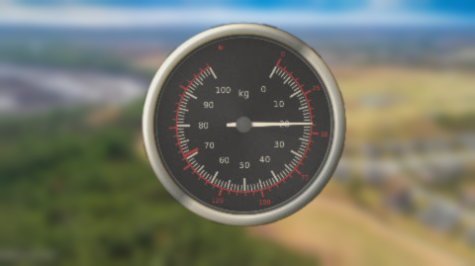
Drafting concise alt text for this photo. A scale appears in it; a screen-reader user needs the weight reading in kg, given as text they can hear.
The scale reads 20 kg
